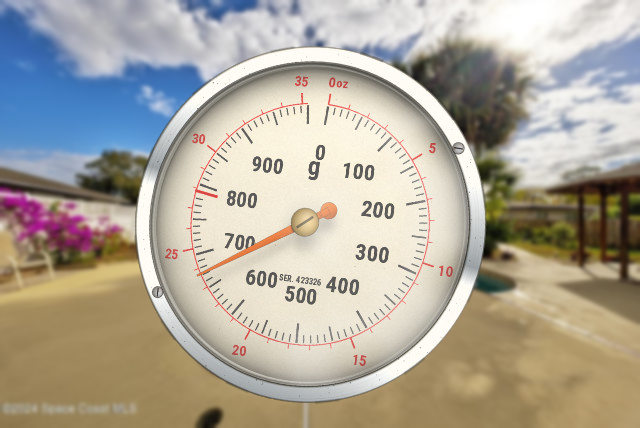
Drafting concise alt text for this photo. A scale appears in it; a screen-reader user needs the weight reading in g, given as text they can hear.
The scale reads 670 g
